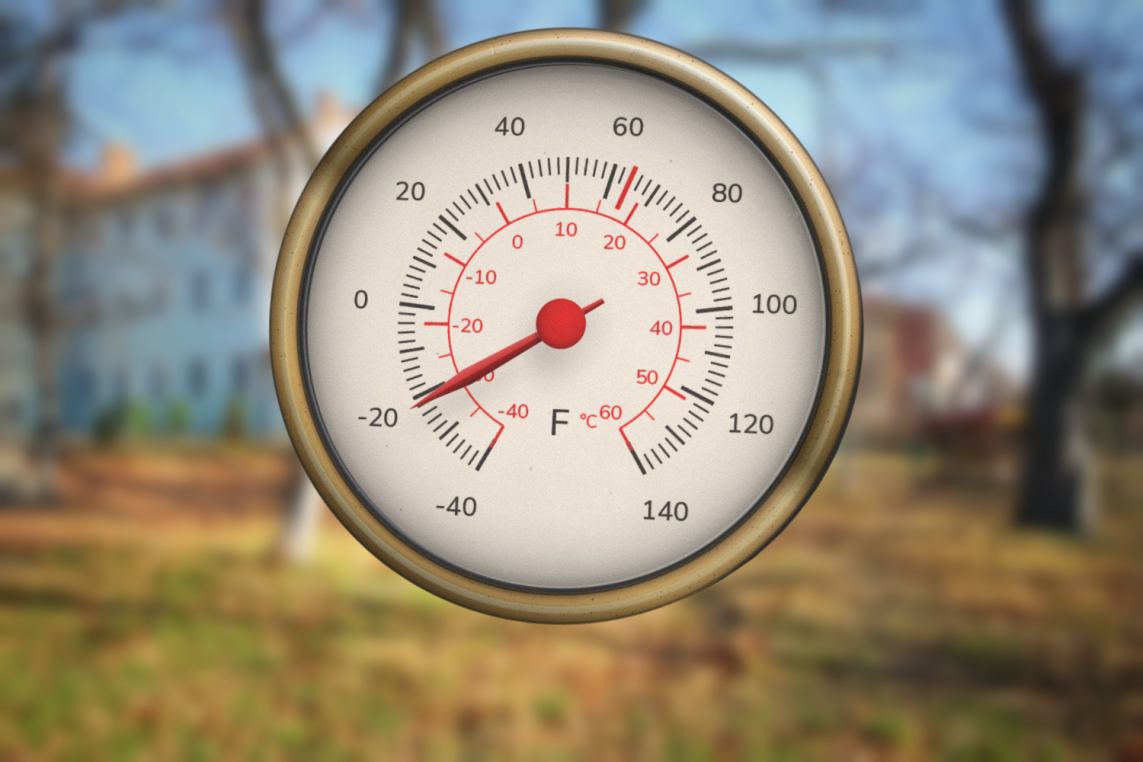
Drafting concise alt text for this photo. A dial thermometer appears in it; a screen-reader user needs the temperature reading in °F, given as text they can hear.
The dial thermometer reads -22 °F
